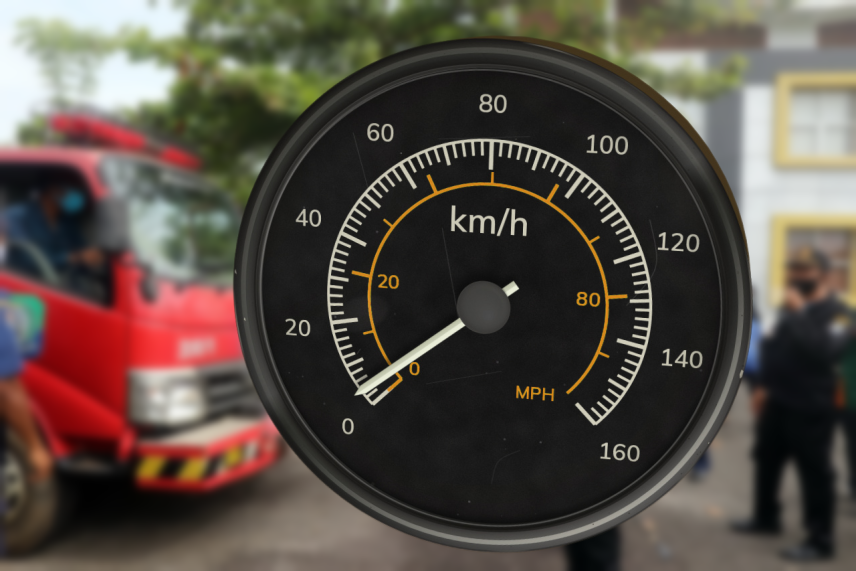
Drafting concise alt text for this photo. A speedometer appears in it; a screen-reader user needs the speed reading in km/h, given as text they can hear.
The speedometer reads 4 km/h
